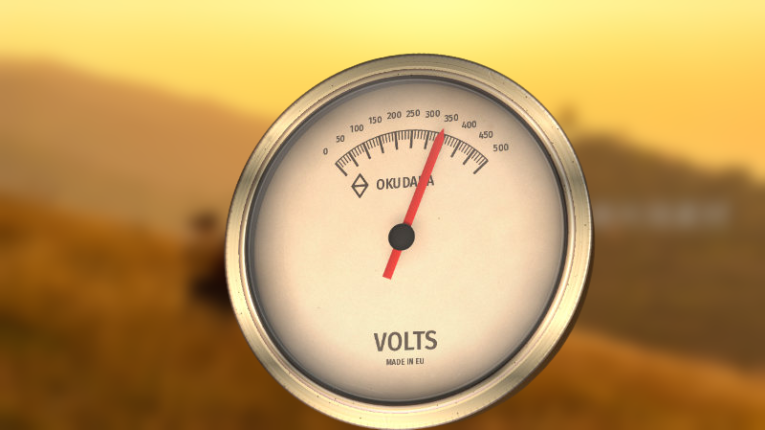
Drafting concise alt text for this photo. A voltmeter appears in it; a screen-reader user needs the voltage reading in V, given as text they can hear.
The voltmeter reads 350 V
